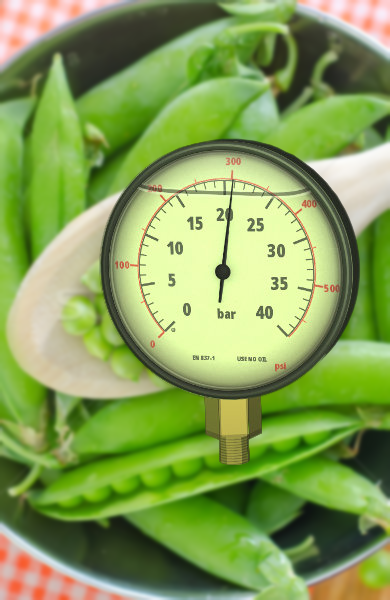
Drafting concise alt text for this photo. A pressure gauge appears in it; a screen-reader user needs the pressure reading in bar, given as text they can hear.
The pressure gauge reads 21 bar
